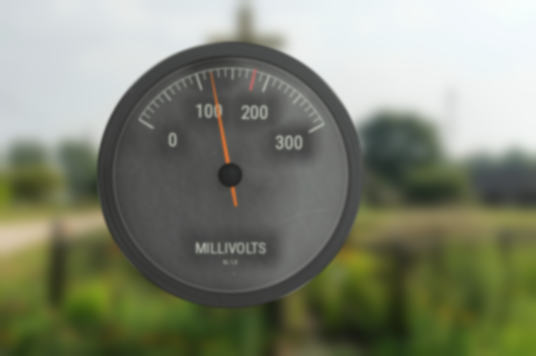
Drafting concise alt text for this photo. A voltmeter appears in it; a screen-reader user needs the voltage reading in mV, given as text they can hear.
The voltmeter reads 120 mV
